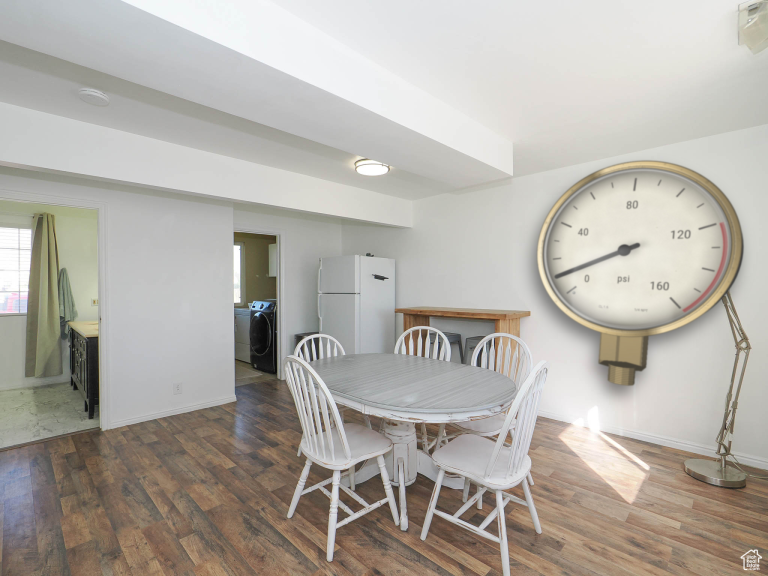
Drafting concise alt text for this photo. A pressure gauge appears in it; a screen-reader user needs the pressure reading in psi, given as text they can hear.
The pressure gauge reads 10 psi
